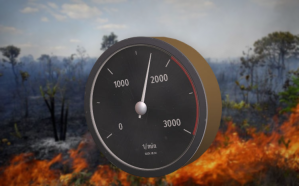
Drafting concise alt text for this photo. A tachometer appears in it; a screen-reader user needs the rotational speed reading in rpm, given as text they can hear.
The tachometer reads 1750 rpm
